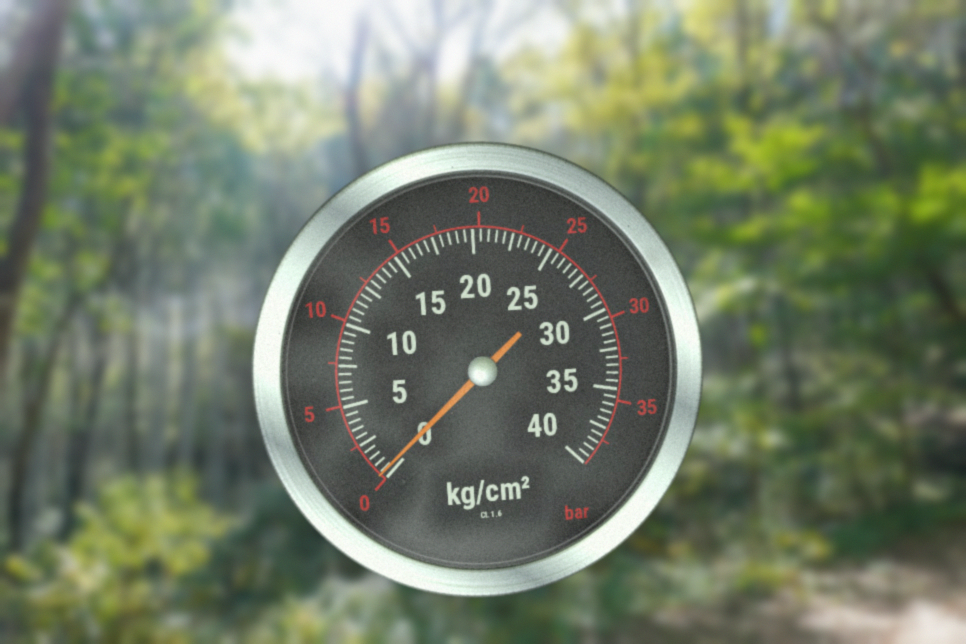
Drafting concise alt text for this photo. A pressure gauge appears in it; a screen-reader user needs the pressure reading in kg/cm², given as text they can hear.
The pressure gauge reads 0.5 kg/cm²
